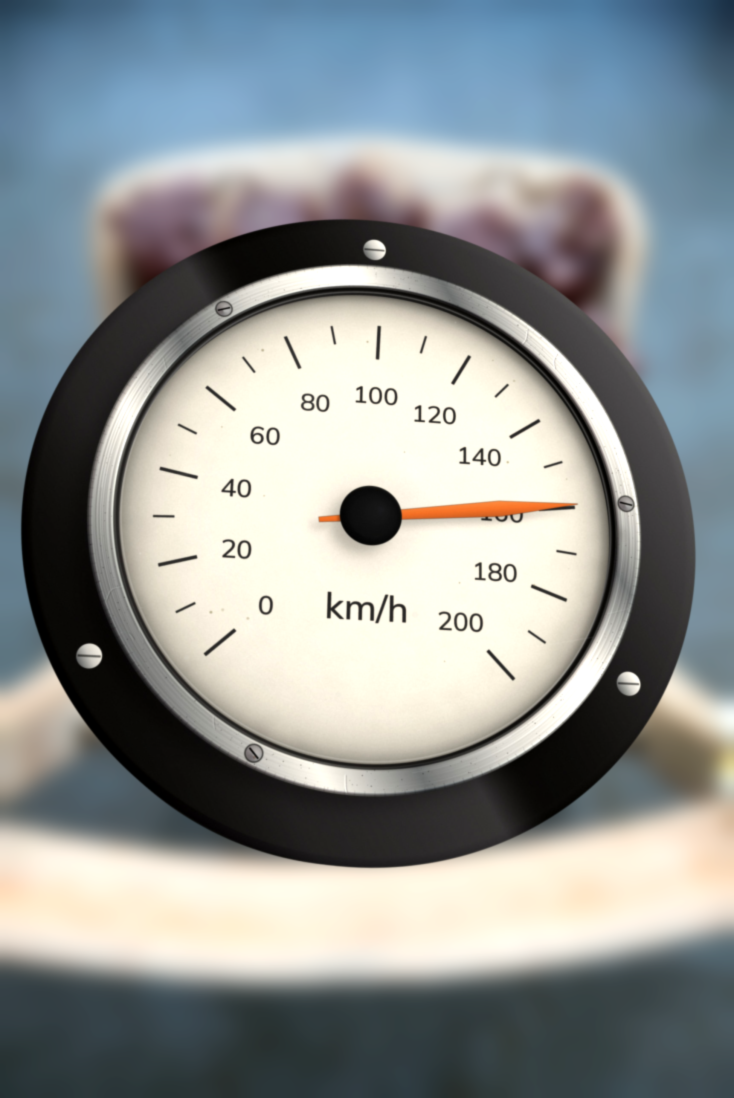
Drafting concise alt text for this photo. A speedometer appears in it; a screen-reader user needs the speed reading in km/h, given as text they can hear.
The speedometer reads 160 km/h
